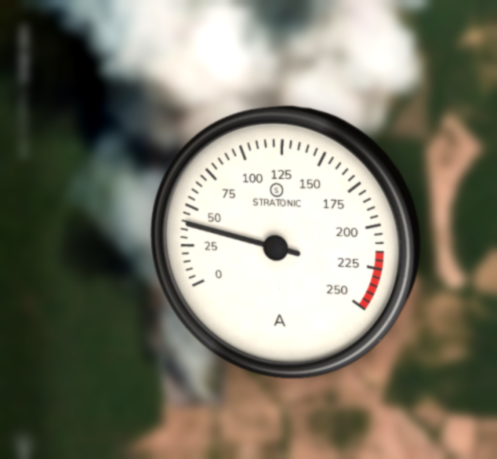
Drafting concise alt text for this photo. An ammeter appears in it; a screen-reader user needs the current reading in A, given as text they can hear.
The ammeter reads 40 A
